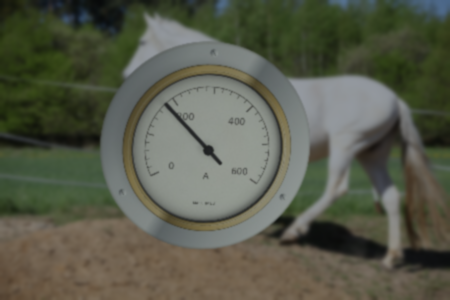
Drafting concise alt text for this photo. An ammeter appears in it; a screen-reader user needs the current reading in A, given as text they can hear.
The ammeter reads 180 A
